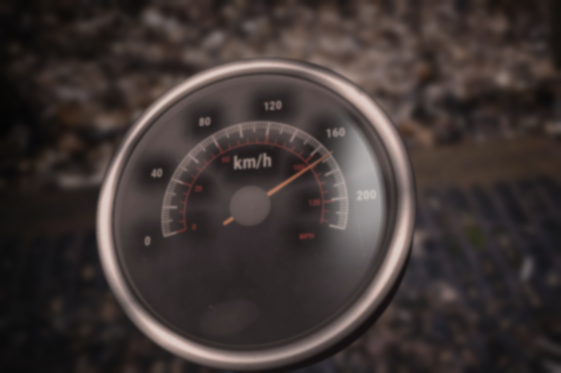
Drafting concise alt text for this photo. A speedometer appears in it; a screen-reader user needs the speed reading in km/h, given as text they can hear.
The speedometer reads 170 km/h
